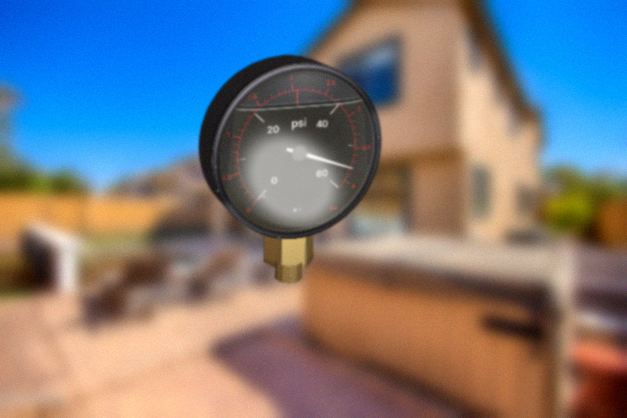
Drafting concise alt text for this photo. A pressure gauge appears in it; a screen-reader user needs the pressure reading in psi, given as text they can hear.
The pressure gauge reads 55 psi
